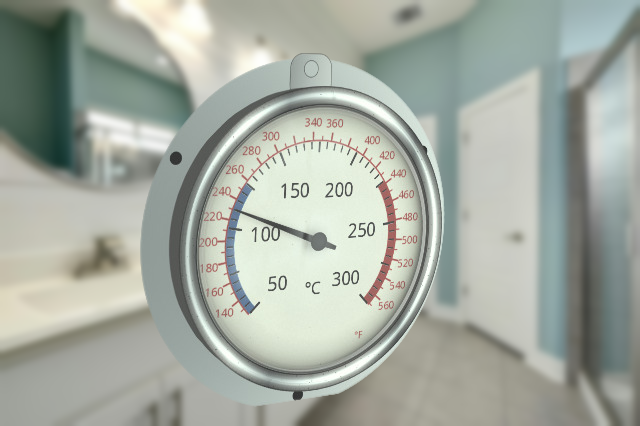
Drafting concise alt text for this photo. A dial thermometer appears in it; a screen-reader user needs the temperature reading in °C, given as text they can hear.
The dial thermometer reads 110 °C
